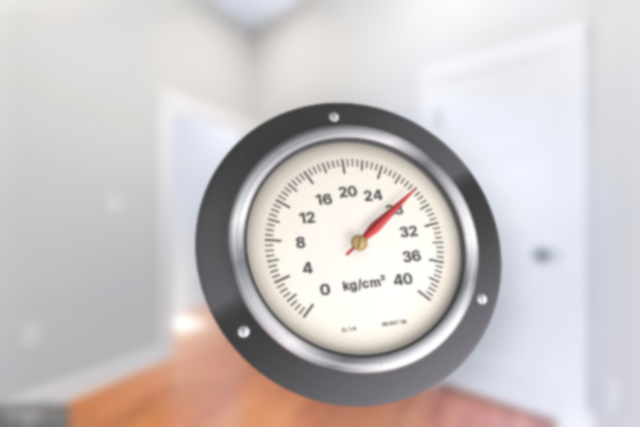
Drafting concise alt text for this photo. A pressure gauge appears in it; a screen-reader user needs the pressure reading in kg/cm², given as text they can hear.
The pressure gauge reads 28 kg/cm²
